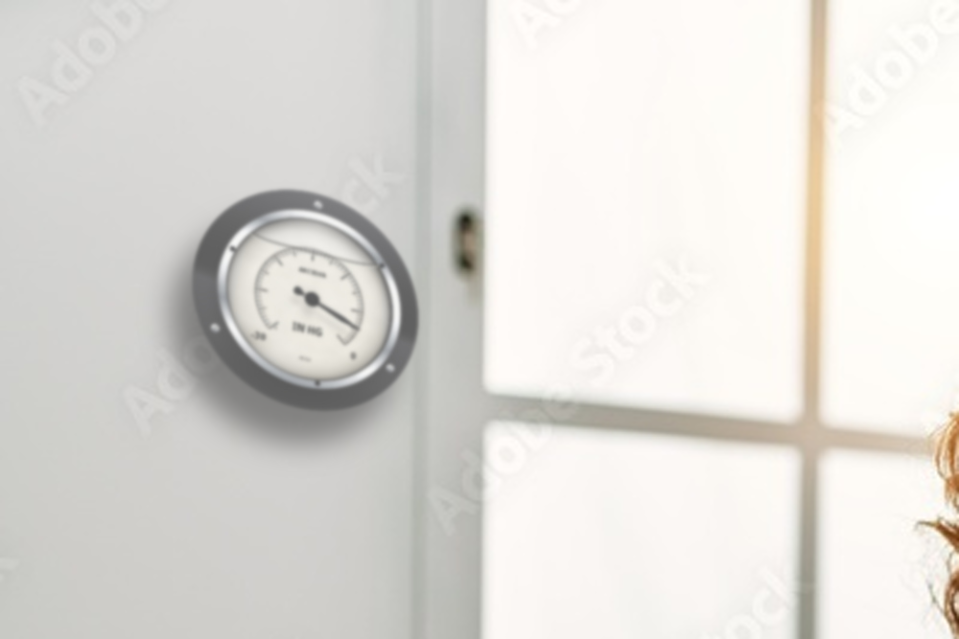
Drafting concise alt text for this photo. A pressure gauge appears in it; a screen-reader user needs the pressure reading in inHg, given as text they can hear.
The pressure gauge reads -2.5 inHg
